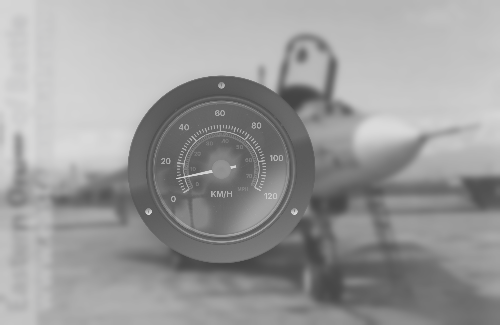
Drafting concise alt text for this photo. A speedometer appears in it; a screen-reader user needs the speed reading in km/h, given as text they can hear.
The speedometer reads 10 km/h
